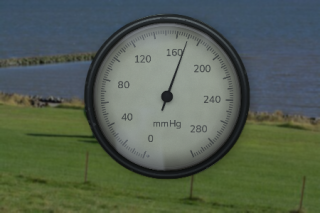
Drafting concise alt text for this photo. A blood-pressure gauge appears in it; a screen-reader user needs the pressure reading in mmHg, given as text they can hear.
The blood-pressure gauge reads 170 mmHg
